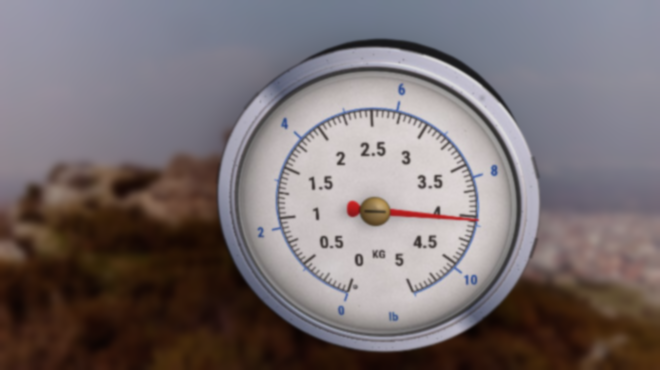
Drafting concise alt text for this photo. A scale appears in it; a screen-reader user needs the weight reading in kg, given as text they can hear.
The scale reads 4 kg
